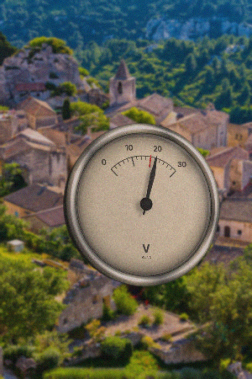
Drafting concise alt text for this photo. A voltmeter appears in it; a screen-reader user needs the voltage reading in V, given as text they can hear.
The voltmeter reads 20 V
